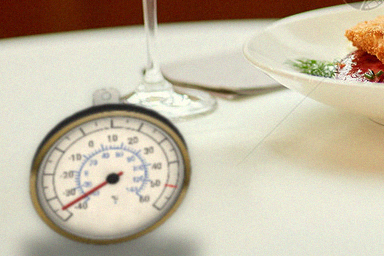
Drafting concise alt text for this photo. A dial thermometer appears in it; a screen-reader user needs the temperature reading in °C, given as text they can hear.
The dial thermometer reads -35 °C
